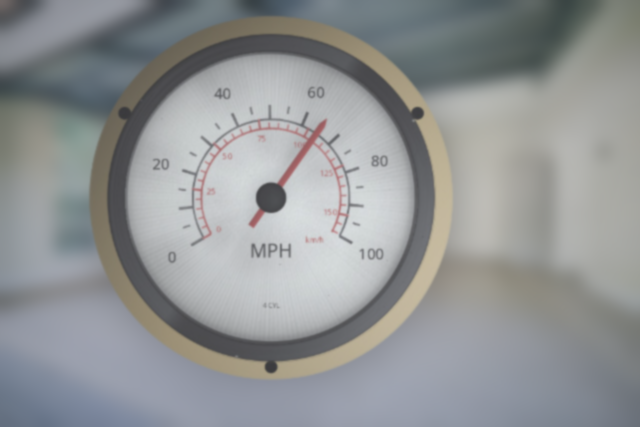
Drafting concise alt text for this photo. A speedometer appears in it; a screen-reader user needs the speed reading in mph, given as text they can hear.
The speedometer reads 65 mph
